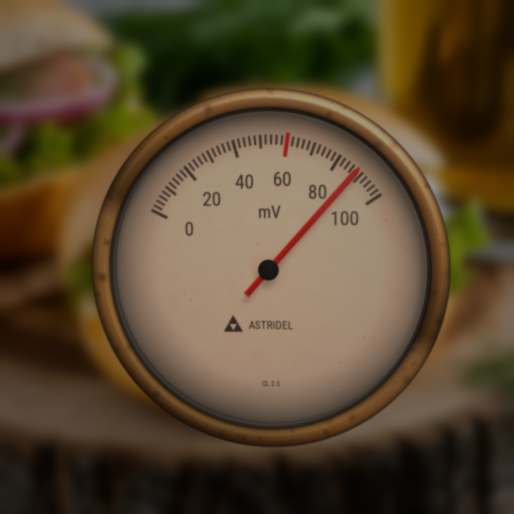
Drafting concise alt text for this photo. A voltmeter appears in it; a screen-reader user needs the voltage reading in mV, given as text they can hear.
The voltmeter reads 88 mV
